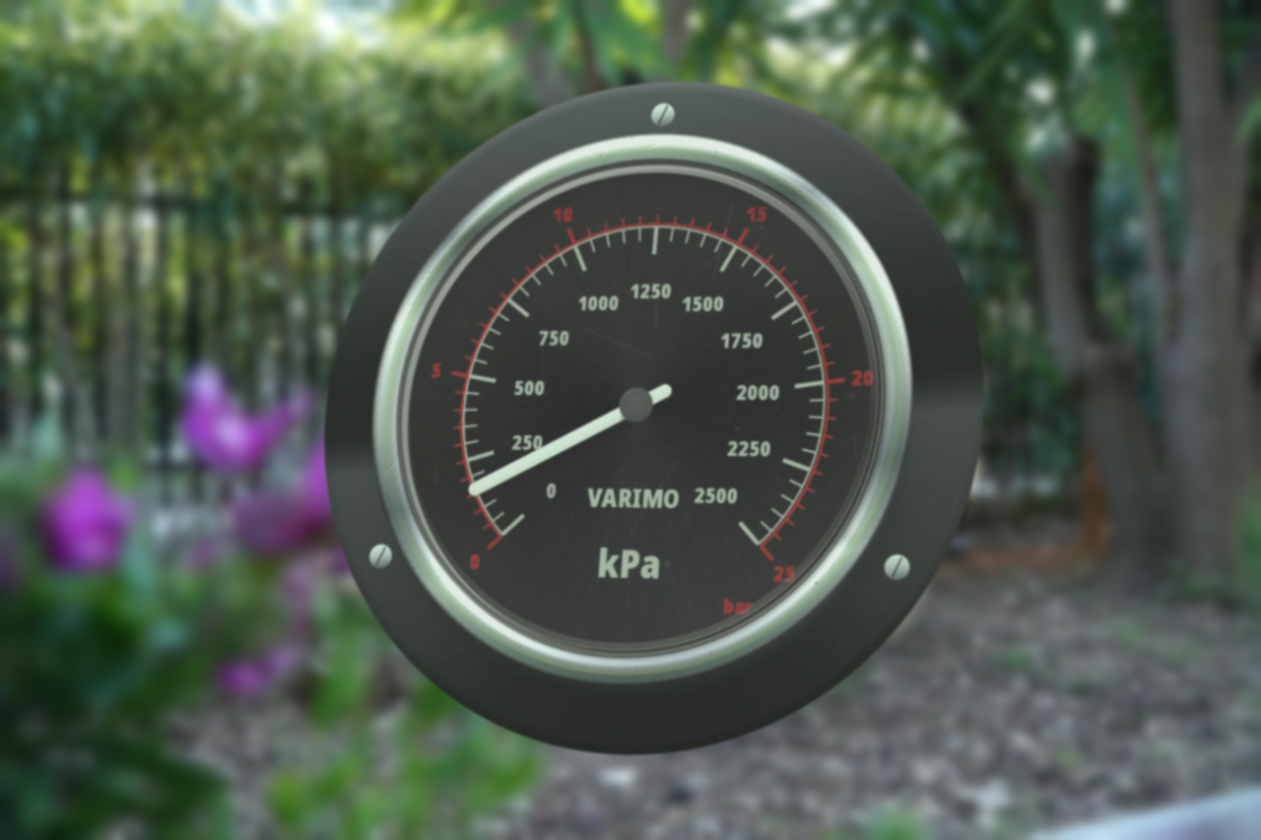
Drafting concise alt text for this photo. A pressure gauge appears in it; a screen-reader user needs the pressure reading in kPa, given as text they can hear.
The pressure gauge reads 150 kPa
